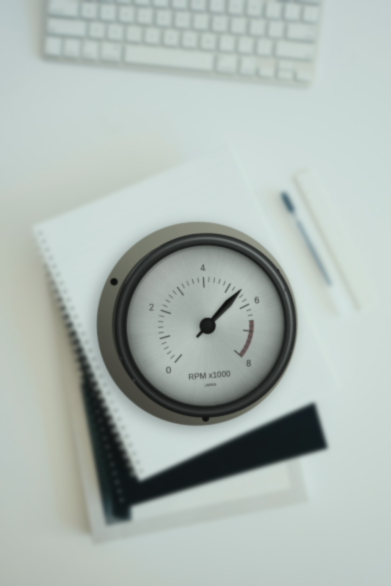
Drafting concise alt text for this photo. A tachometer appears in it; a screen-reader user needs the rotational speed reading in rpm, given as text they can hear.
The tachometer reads 5400 rpm
